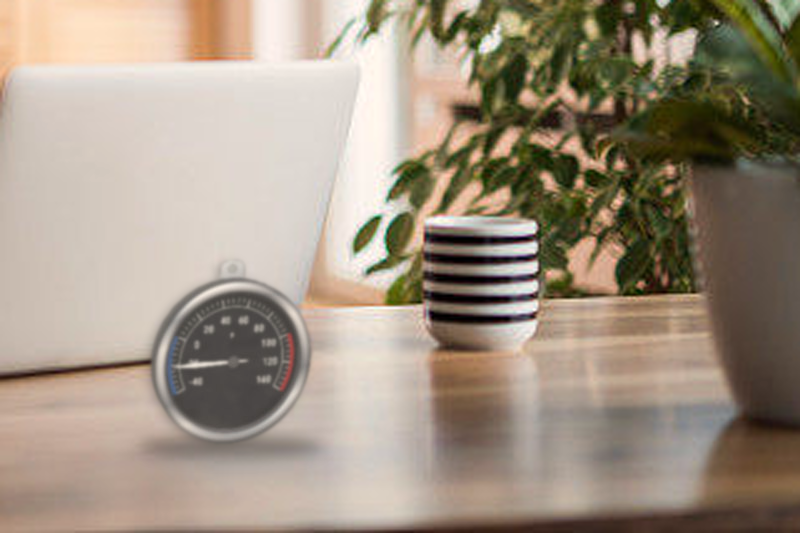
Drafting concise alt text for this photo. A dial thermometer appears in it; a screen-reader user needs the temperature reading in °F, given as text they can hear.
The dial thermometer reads -20 °F
